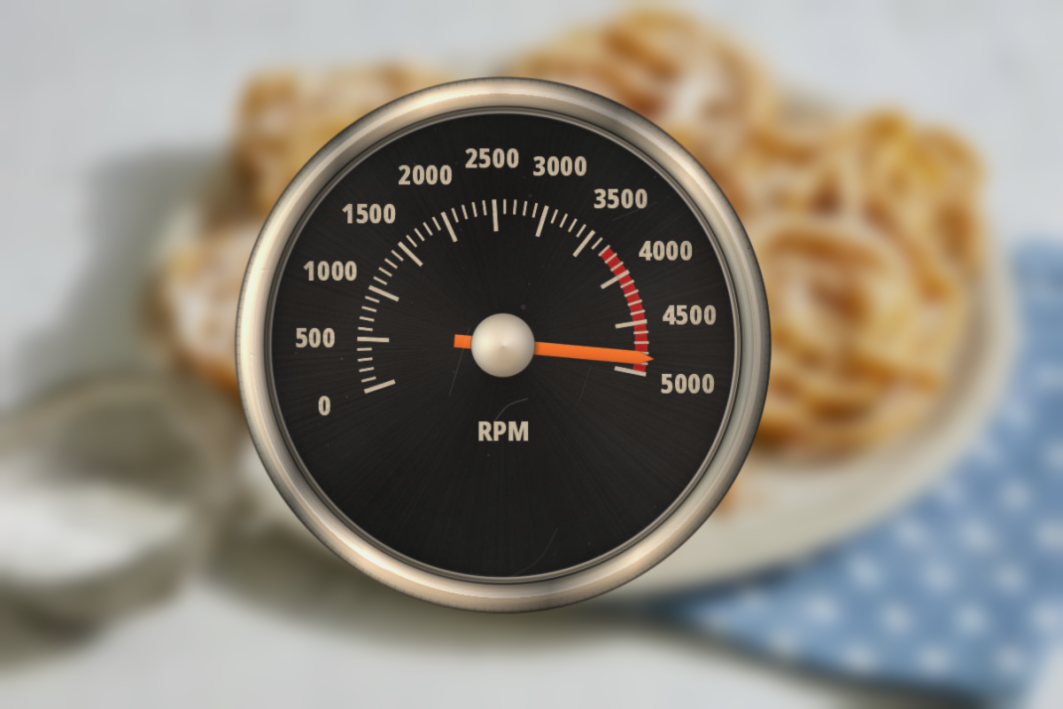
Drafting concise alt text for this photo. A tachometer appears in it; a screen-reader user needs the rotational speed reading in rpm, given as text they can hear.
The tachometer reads 4850 rpm
